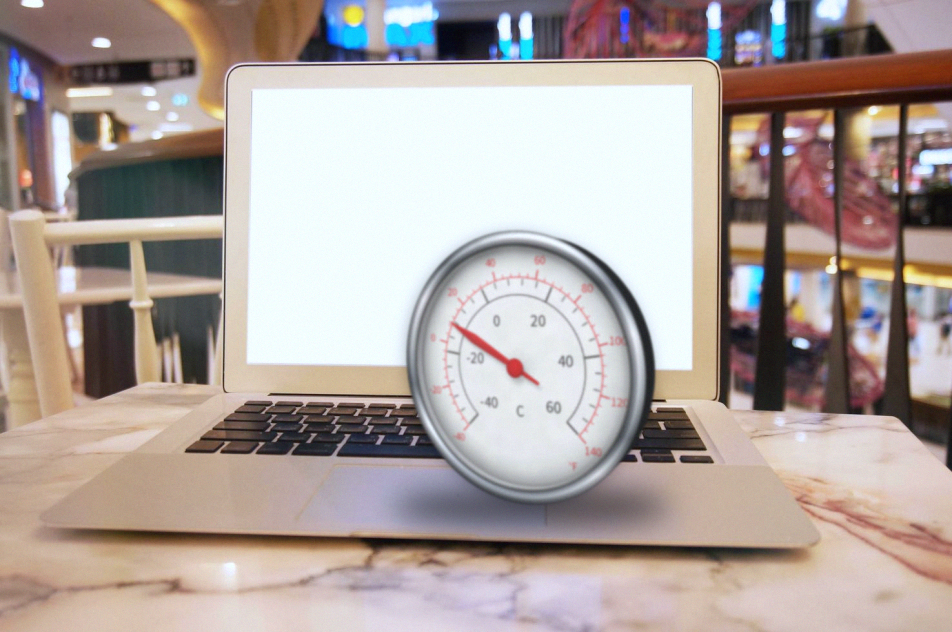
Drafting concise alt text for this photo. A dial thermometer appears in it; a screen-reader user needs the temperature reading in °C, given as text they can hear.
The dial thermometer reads -12 °C
